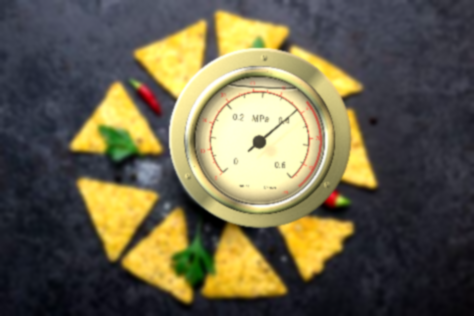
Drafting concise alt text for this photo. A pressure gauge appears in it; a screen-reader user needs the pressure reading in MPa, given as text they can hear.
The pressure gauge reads 0.4 MPa
